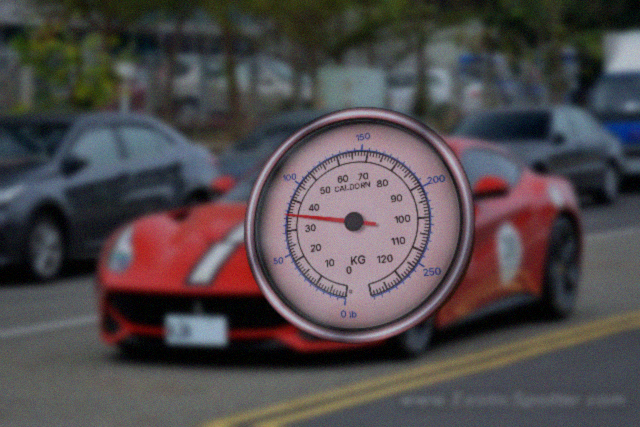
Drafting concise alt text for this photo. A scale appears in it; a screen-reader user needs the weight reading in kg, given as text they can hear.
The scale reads 35 kg
